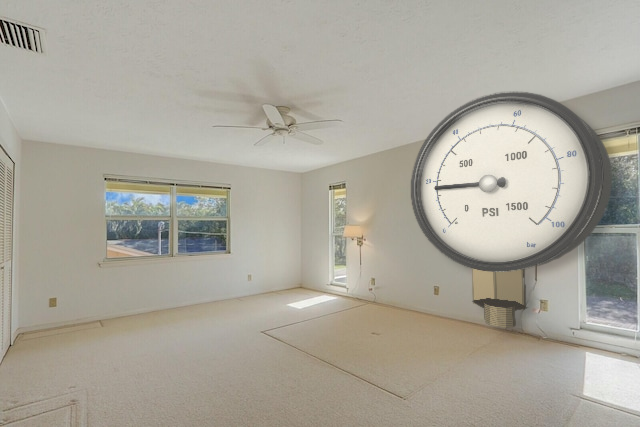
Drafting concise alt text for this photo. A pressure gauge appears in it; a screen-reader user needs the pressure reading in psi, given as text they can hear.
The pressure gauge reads 250 psi
